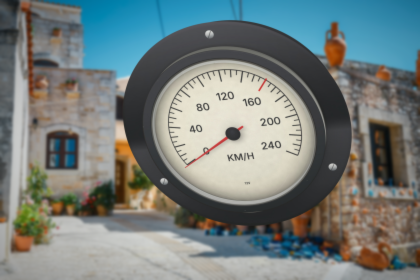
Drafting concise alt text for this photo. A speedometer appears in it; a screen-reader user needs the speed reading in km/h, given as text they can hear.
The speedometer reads 0 km/h
